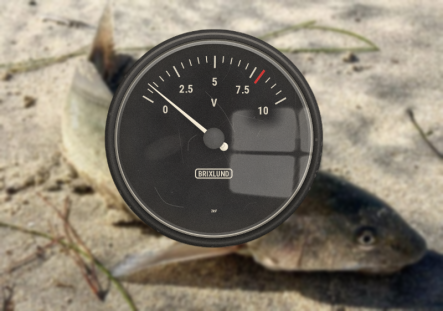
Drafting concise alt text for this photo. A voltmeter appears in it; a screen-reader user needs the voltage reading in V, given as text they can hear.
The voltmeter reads 0.75 V
